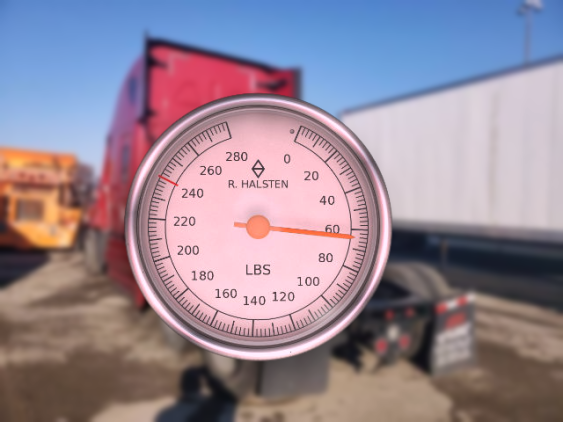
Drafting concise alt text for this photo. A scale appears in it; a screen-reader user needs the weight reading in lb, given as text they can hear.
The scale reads 64 lb
